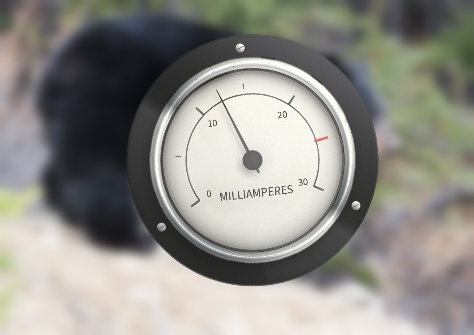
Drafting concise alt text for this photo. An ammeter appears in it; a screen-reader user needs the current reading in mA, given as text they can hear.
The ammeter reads 12.5 mA
